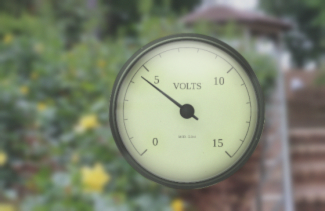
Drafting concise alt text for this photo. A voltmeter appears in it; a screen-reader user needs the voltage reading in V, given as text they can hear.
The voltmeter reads 4.5 V
